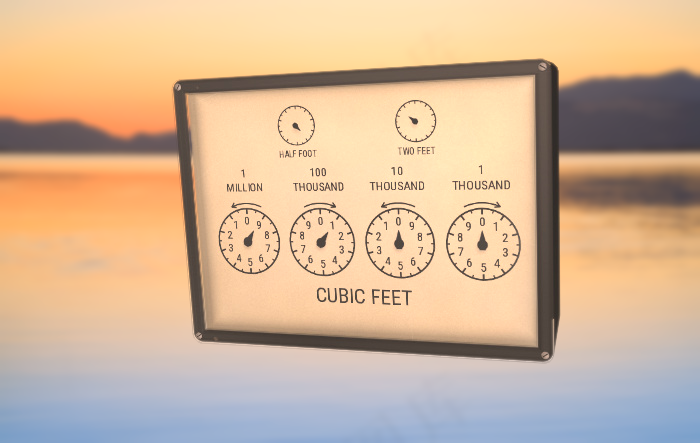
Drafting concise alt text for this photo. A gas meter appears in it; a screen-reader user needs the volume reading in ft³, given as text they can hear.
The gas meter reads 910000 ft³
